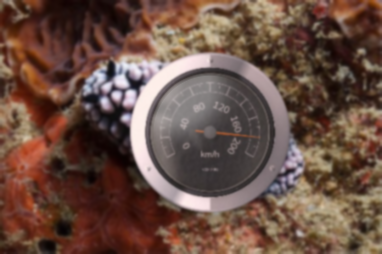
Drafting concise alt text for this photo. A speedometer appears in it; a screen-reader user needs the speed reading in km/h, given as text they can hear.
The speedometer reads 180 km/h
